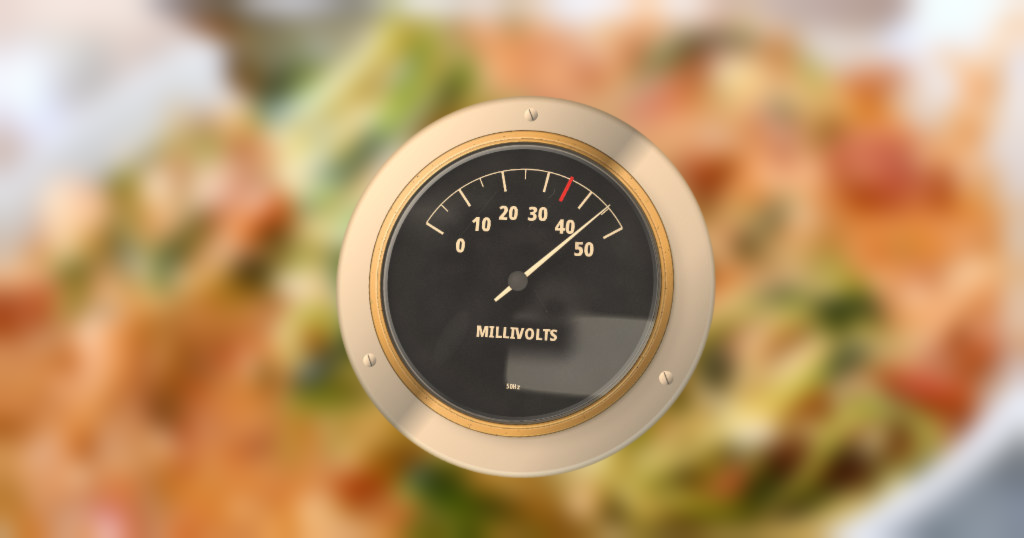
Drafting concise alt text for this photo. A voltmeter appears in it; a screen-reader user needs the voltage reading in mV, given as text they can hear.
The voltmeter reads 45 mV
